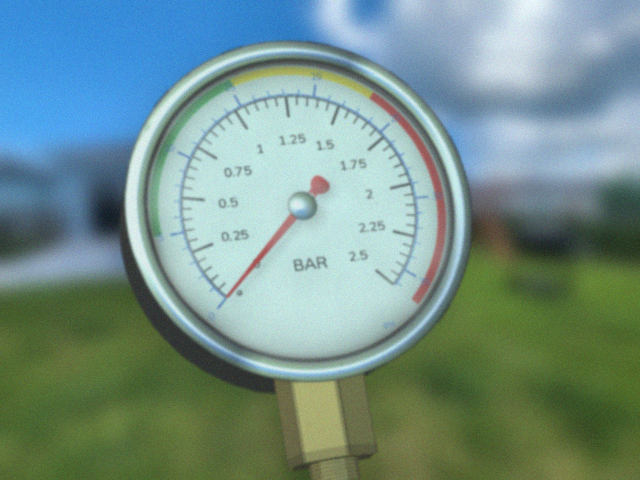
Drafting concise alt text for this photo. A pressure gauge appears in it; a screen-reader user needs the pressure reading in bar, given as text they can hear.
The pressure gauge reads 0 bar
